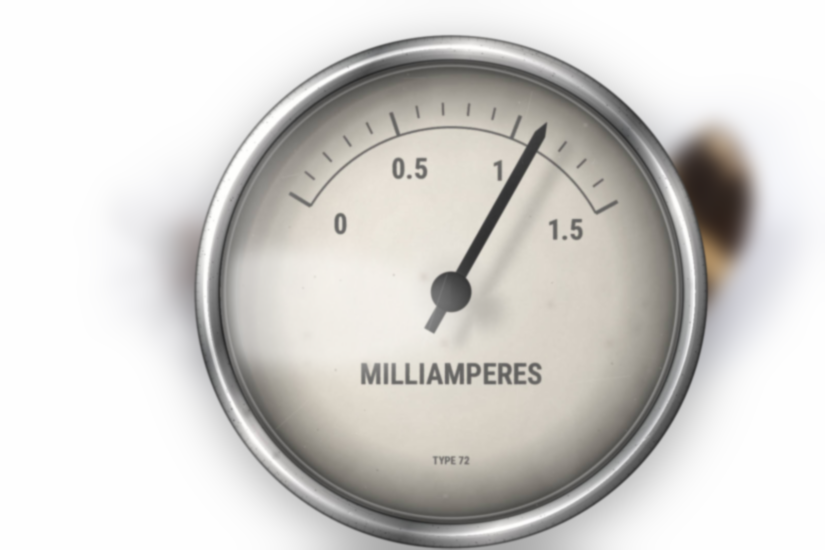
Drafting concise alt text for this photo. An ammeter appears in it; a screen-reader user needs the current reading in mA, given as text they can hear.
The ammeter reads 1.1 mA
